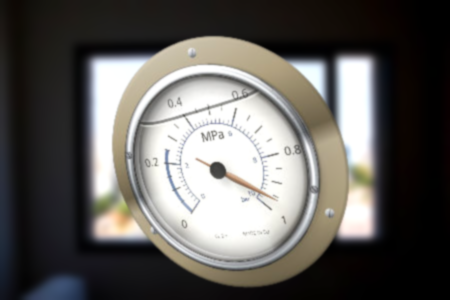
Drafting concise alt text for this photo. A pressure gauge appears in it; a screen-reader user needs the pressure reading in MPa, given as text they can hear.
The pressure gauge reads 0.95 MPa
